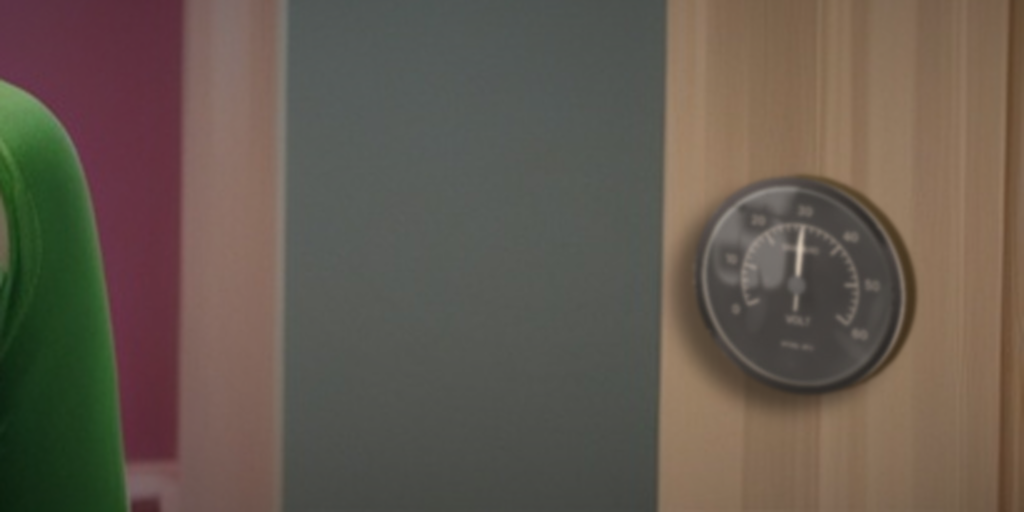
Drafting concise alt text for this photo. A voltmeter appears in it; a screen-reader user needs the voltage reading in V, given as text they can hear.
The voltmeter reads 30 V
